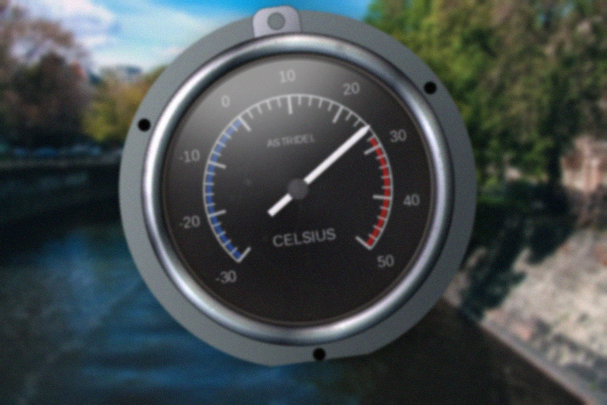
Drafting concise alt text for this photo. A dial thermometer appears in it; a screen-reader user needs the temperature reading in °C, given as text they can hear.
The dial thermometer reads 26 °C
